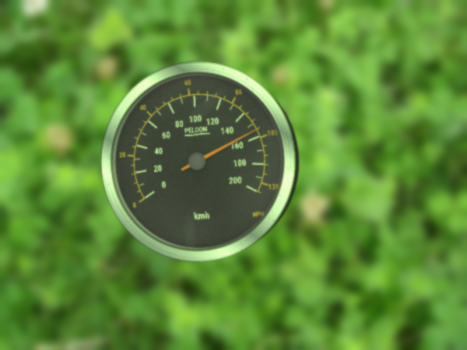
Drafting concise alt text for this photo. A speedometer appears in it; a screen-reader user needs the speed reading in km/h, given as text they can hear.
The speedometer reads 155 km/h
